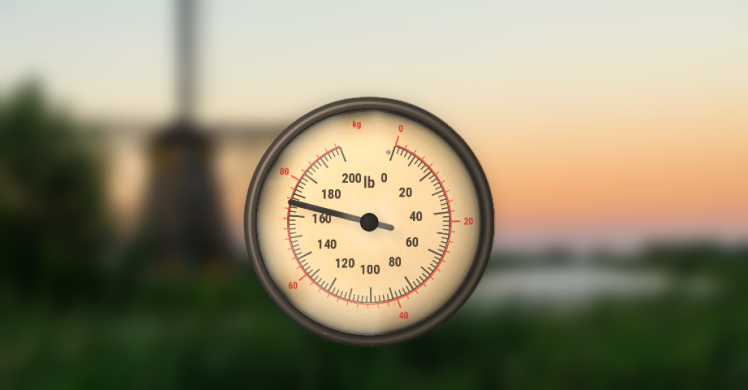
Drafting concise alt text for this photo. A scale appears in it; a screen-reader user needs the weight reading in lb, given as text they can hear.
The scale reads 166 lb
